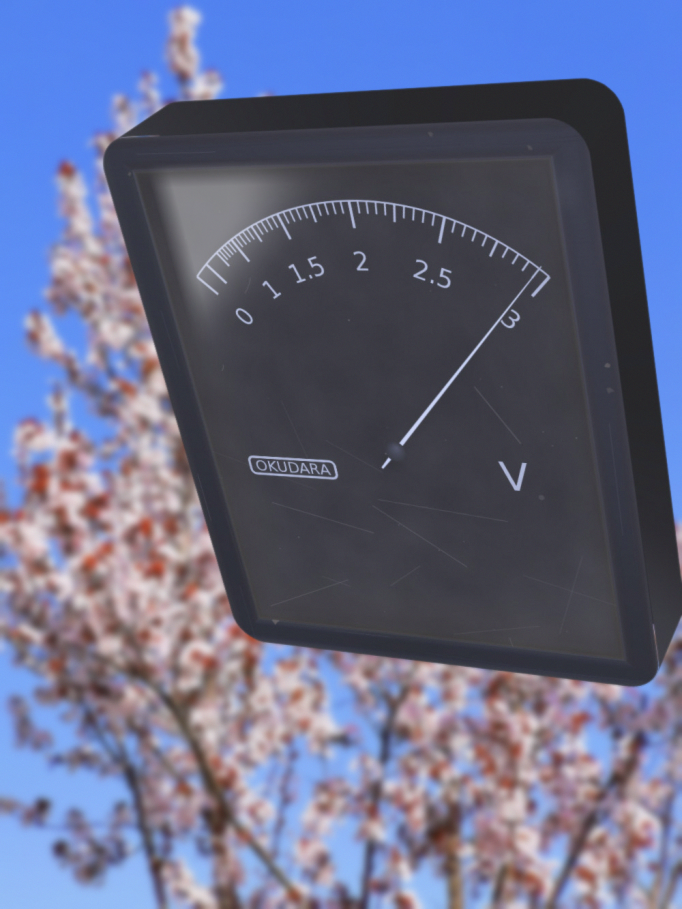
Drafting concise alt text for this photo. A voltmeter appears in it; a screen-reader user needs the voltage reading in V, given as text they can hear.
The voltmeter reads 2.95 V
